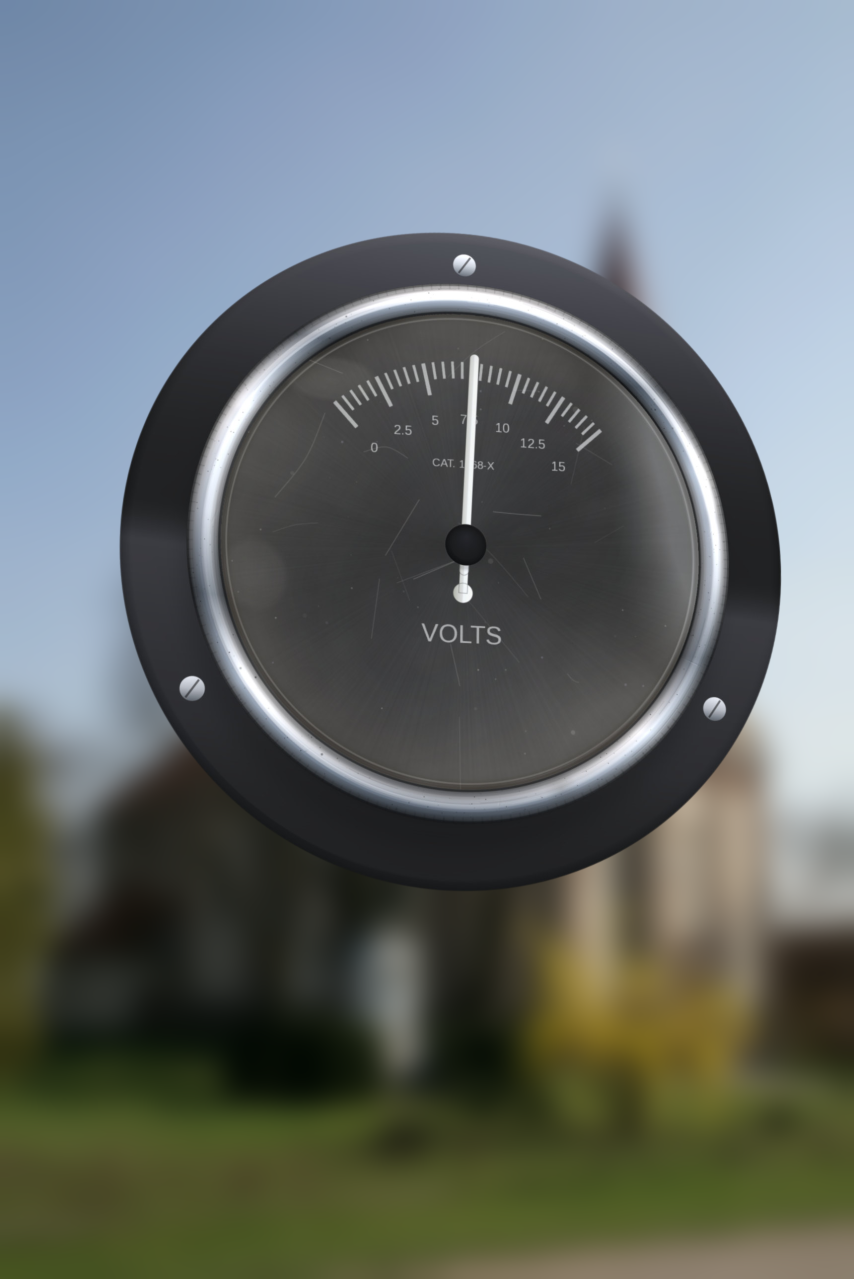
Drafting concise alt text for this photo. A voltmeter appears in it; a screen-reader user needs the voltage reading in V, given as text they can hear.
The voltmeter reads 7.5 V
